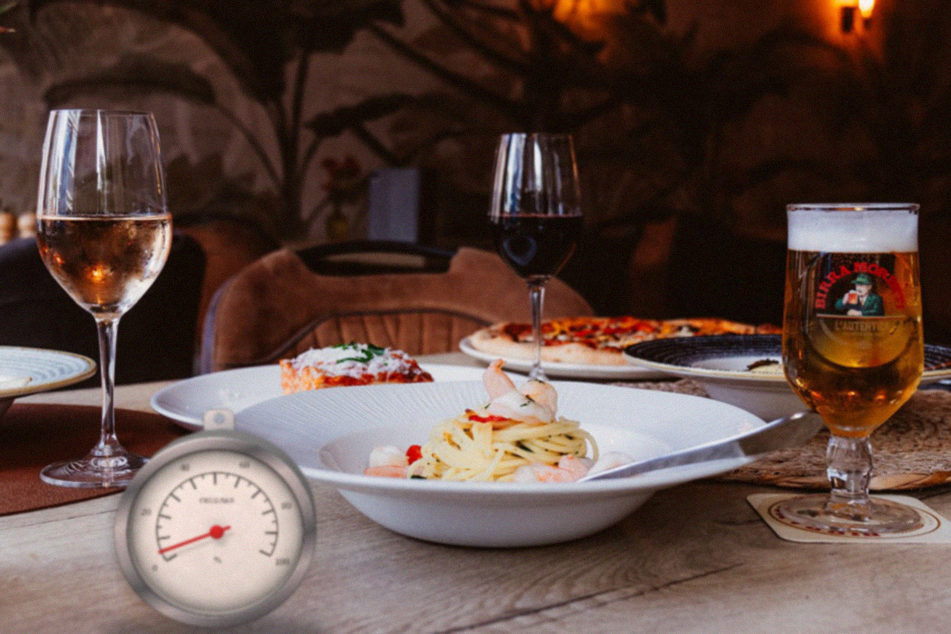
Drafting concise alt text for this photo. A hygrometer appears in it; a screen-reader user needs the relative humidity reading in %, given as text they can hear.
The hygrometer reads 5 %
